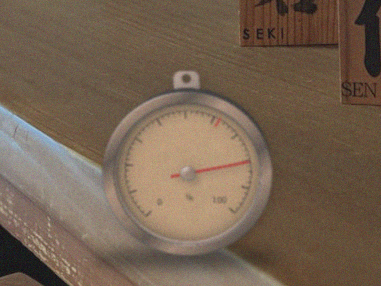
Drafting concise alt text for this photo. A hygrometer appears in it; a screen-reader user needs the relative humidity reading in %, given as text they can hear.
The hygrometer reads 80 %
